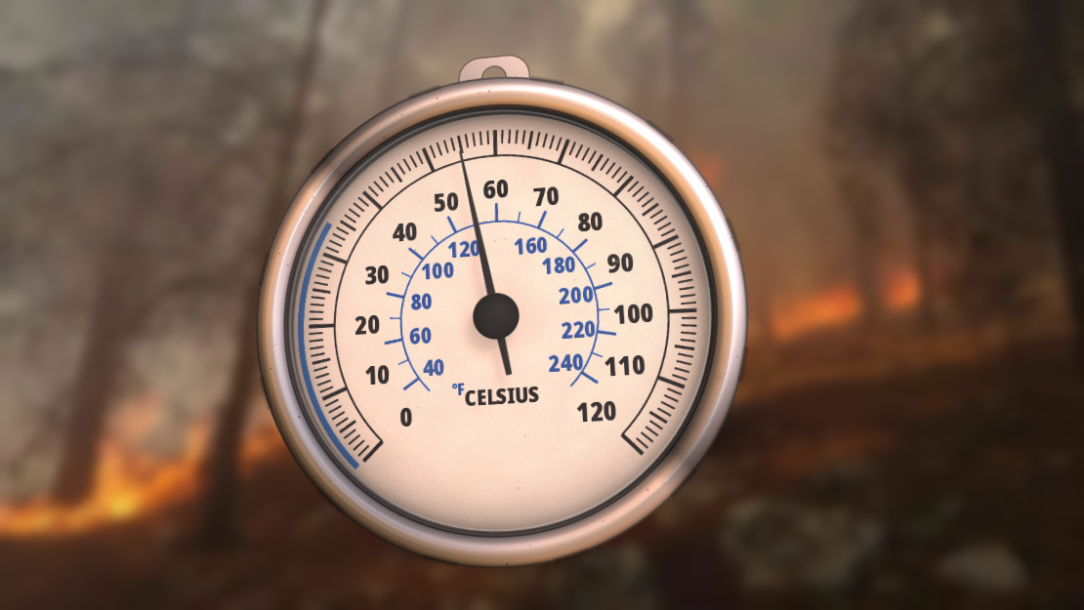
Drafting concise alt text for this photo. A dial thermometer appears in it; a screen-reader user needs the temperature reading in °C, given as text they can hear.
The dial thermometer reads 55 °C
